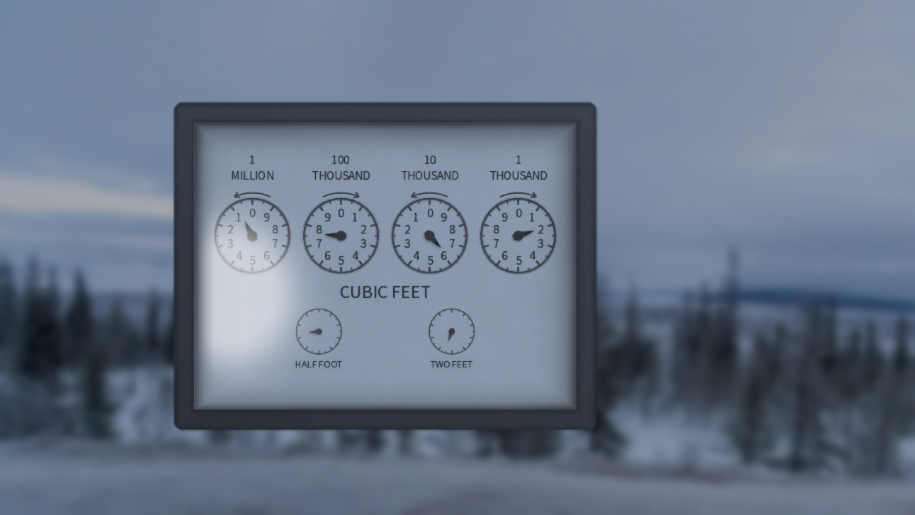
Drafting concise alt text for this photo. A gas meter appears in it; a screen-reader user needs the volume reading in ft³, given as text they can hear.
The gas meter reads 76200 ft³
